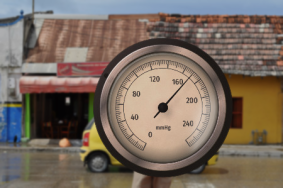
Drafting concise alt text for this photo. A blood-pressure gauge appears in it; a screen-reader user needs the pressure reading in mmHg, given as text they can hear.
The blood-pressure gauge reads 170 mmHg
